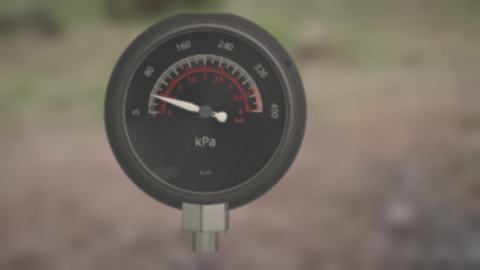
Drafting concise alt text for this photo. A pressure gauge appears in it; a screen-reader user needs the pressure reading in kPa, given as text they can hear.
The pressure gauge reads 40 kPa
